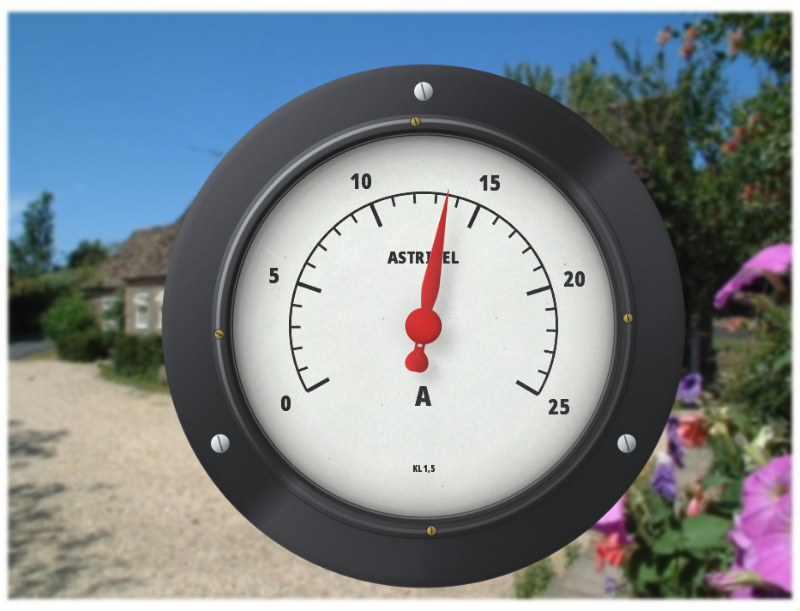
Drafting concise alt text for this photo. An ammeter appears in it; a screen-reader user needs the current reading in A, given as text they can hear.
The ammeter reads 13.5 A
